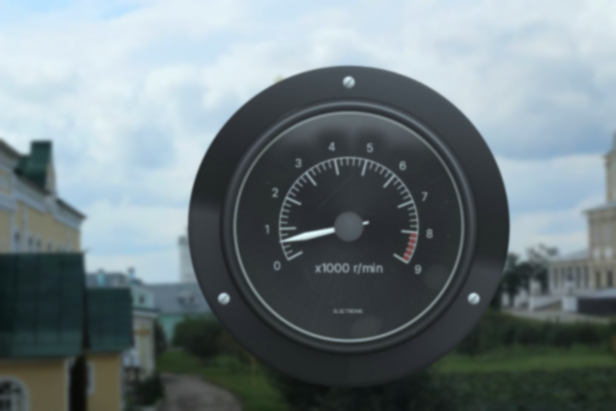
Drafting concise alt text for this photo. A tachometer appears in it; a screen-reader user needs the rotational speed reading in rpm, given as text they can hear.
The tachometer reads 600 rpm
